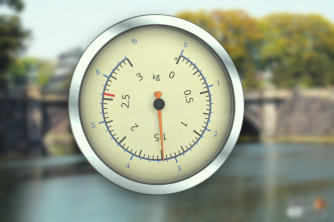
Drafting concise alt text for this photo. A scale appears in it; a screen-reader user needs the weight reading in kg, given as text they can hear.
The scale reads 1.5 kg
